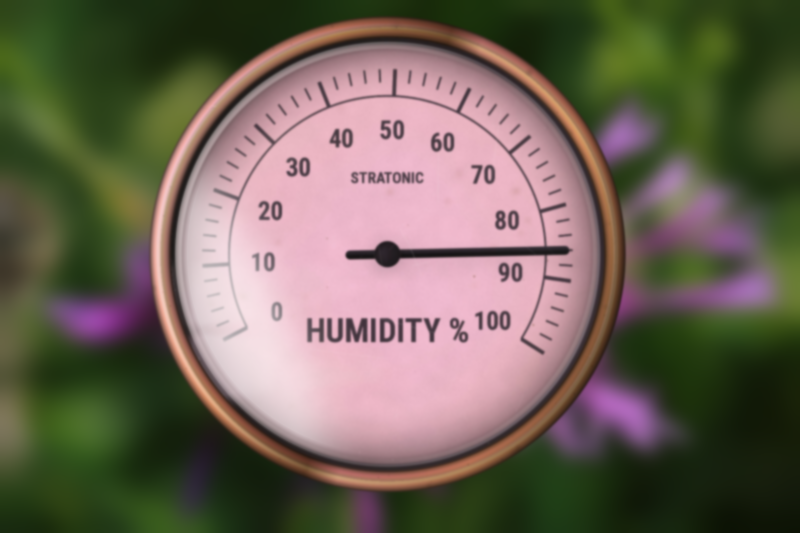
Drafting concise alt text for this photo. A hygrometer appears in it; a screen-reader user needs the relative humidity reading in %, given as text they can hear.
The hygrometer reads 86 %
